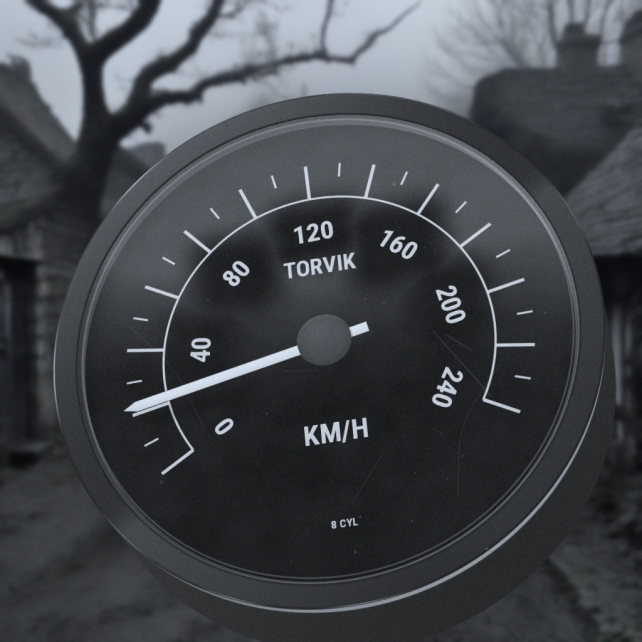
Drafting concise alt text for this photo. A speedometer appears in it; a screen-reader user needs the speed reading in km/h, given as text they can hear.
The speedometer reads 20 km/h
